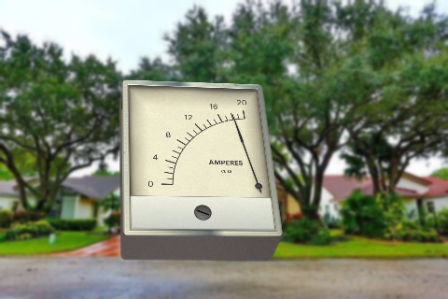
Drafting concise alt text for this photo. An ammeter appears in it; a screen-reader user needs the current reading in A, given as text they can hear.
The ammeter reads 18 A
